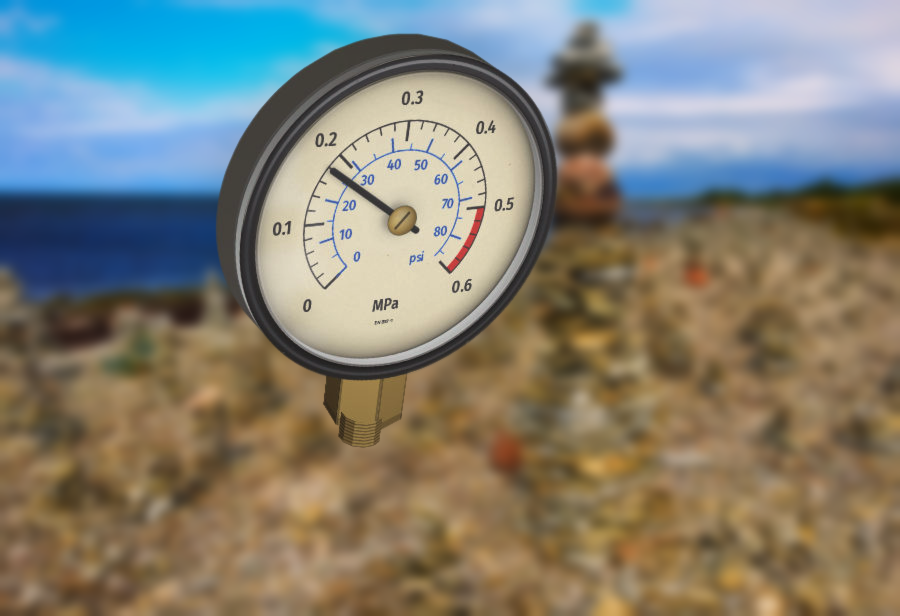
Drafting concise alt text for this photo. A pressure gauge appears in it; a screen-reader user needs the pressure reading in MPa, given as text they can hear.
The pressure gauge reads 0.18 MPa
